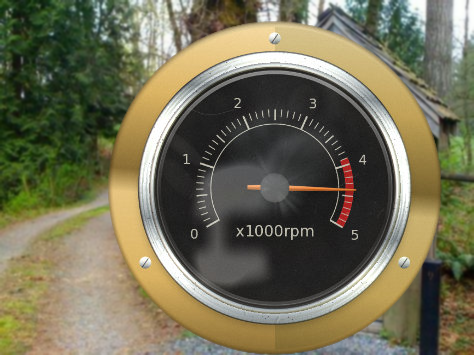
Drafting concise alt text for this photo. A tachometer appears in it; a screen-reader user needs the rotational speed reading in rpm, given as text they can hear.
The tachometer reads 4400 rpm
